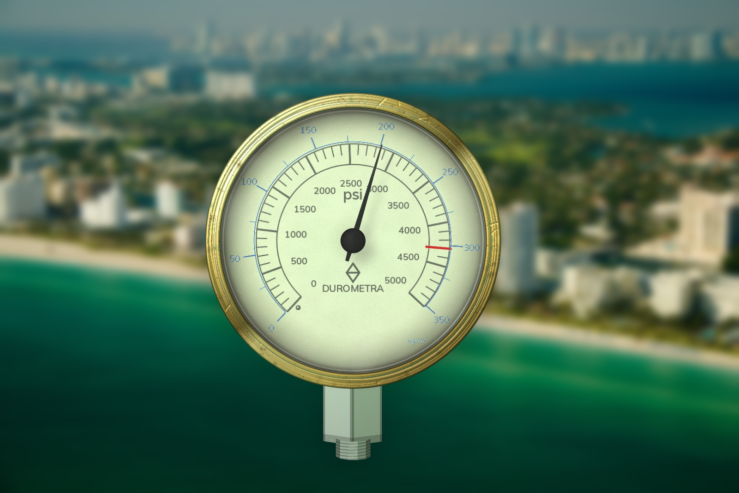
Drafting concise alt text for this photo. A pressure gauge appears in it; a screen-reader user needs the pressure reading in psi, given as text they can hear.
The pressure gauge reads 2850 psi
